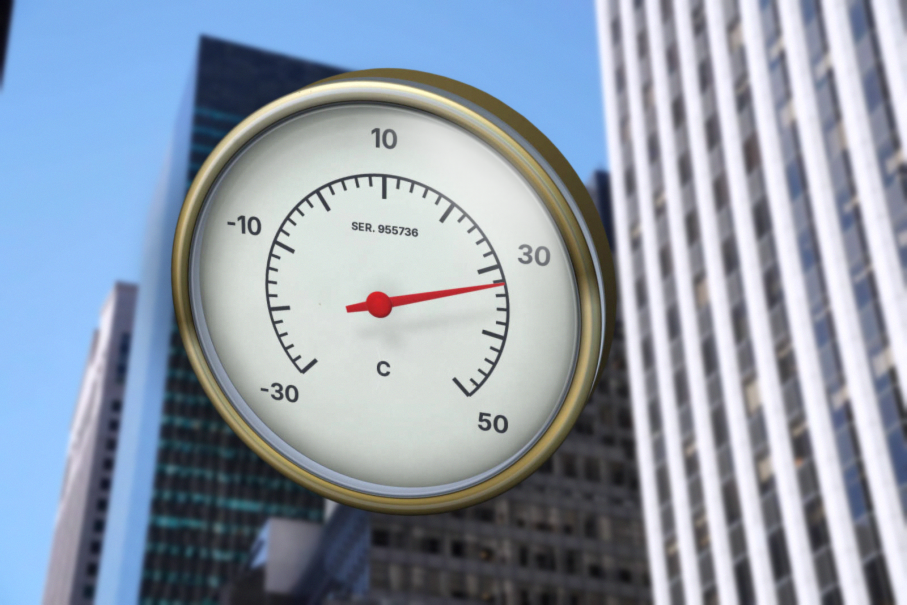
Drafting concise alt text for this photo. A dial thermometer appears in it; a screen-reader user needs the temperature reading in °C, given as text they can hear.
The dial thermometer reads 32 °C
